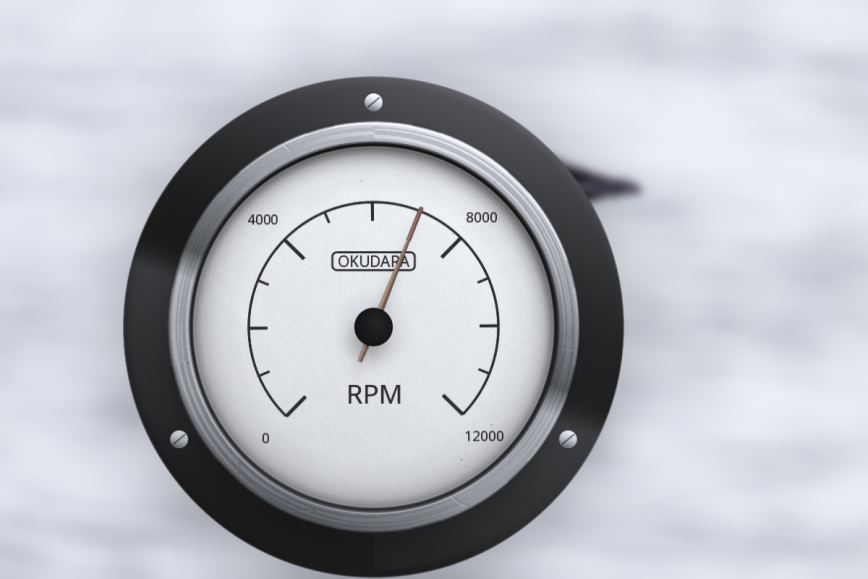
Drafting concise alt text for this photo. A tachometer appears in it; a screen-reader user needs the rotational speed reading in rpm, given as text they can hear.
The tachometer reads 7000 rpm
